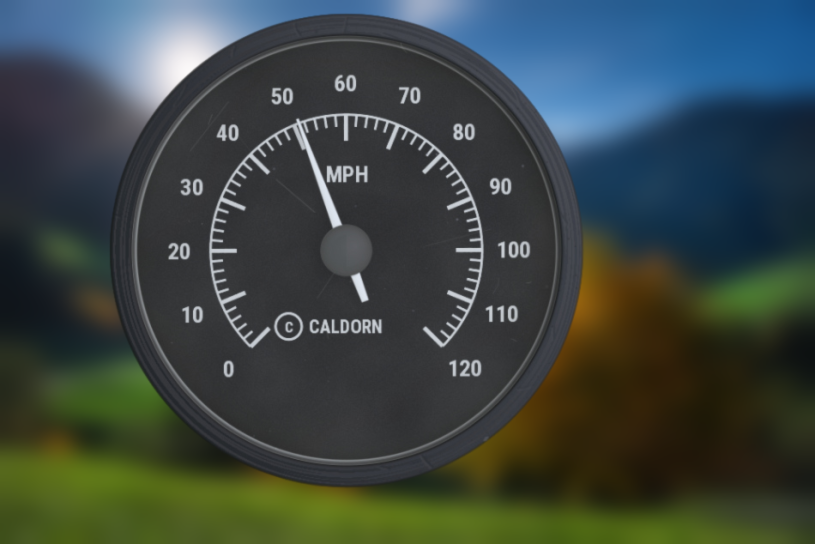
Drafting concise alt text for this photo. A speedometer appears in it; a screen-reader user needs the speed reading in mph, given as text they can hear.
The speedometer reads 51 mph
